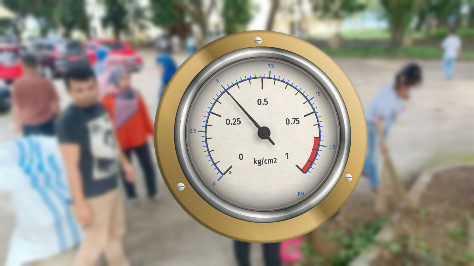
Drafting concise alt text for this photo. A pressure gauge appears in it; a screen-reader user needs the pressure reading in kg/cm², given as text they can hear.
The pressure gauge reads 0.35 kg/cm²
